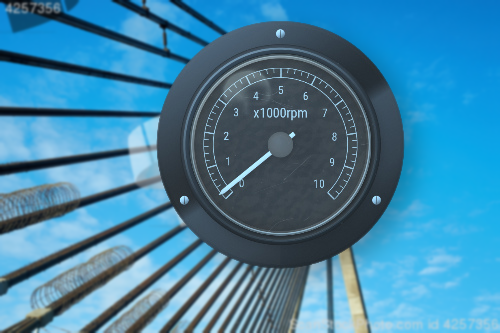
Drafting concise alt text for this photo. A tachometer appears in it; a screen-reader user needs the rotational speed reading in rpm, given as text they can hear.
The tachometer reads 200 rpm
